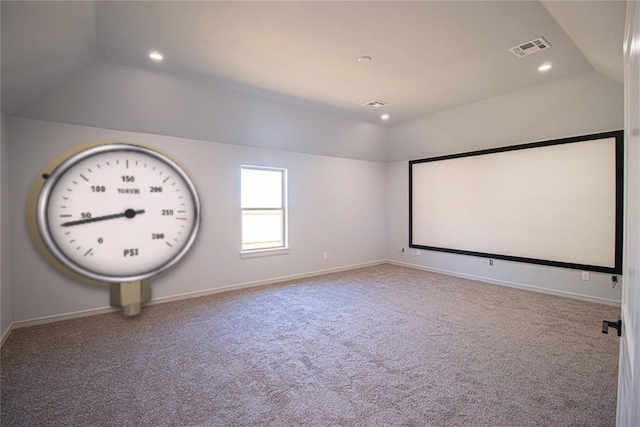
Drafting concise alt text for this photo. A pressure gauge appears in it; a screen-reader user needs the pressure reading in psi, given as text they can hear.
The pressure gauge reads 40 psi
